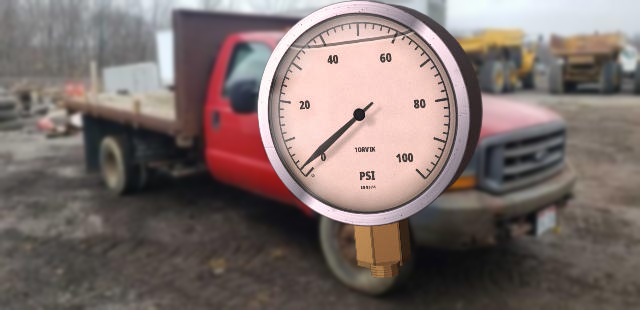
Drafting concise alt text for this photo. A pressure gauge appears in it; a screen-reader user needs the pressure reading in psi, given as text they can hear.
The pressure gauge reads 2 psi
